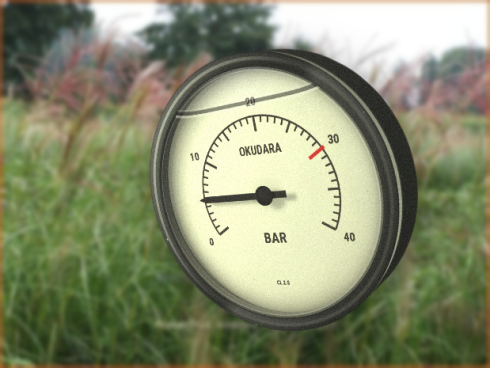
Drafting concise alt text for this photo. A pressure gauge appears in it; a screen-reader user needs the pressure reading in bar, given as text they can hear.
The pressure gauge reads 5 bar
